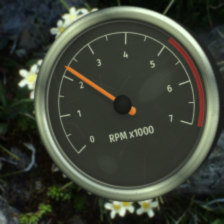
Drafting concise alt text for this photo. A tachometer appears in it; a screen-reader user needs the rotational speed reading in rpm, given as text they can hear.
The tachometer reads 2250 rpm
